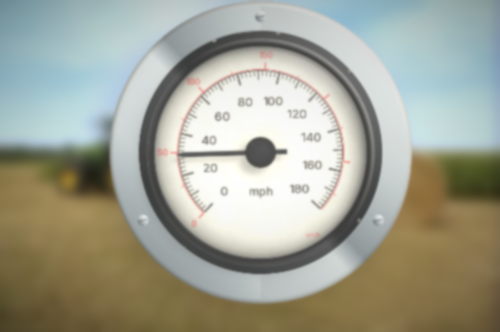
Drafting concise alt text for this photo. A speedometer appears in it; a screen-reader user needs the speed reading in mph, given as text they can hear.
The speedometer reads 30 mph
